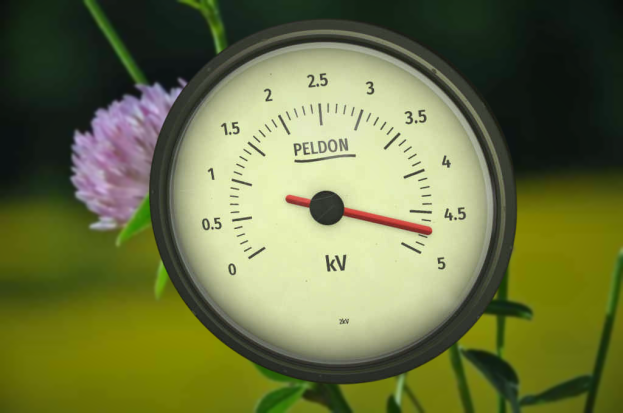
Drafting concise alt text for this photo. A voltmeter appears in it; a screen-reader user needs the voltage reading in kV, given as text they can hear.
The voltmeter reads 4.7 kV
